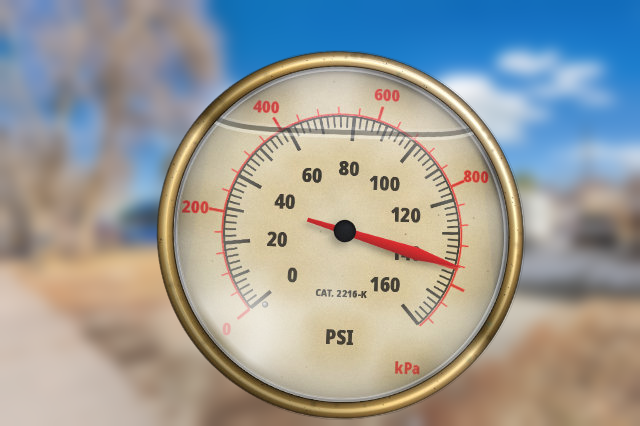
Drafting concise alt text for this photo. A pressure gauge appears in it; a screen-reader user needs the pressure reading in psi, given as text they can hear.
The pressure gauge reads 140 psi
